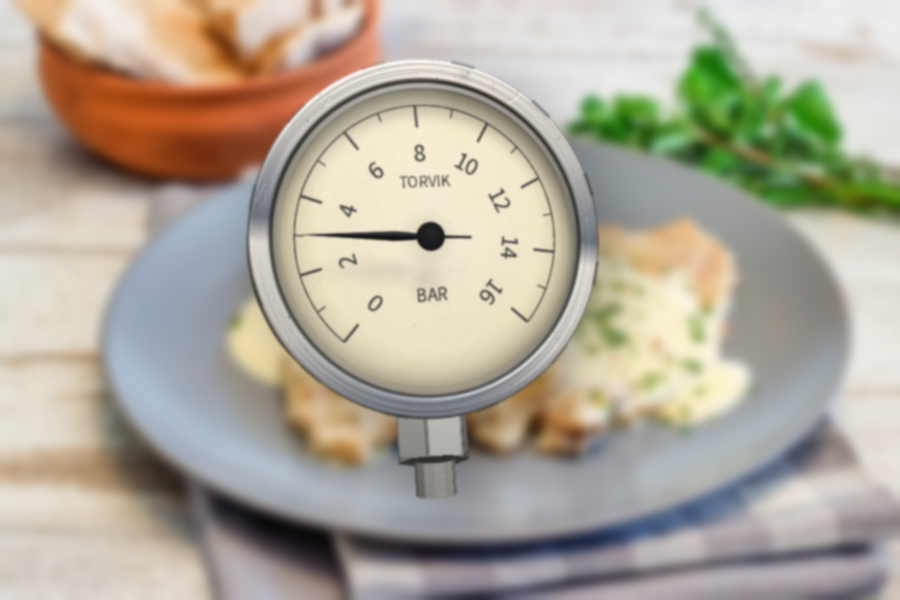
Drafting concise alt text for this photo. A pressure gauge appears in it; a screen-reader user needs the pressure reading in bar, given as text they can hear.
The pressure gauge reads 3 bar
